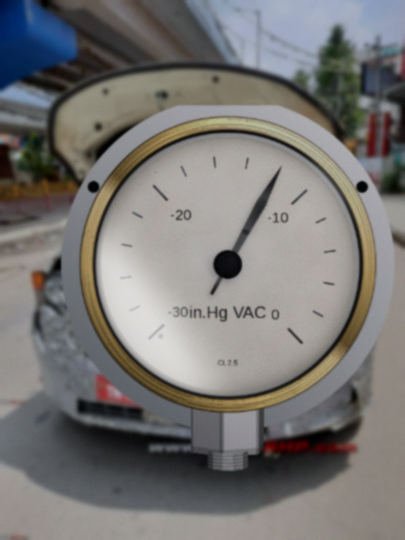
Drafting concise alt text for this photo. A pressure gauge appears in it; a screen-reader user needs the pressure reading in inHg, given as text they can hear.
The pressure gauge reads -12 inHg
